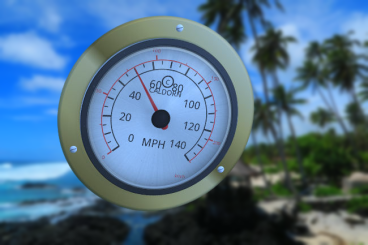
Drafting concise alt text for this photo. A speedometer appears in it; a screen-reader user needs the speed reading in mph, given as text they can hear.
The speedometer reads 50 mph
